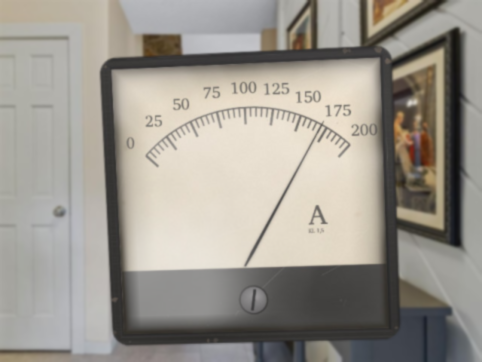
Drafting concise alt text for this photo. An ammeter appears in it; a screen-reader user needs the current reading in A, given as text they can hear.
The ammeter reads 170 A
